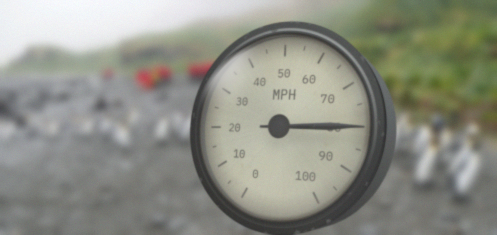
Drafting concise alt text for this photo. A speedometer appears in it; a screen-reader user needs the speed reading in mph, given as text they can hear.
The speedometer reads 80 mph
